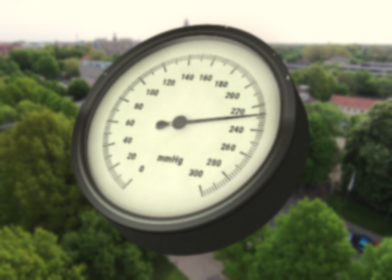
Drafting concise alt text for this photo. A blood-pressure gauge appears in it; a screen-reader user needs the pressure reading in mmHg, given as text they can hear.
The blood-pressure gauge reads 230 mmHg
